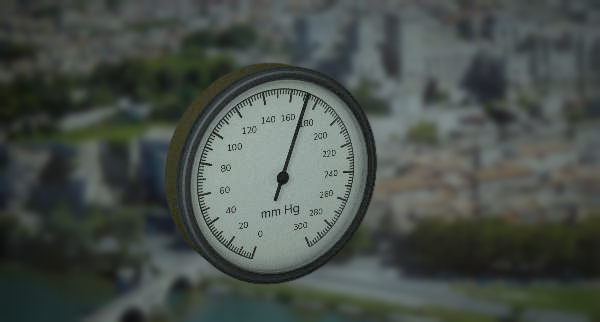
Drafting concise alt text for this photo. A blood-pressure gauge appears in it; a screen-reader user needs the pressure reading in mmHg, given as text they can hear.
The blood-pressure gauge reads 170 mmHg
